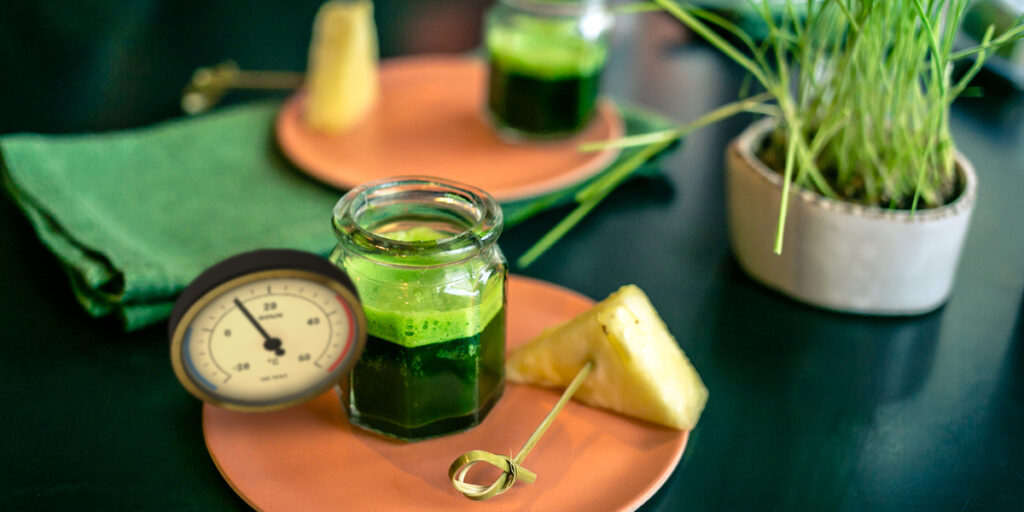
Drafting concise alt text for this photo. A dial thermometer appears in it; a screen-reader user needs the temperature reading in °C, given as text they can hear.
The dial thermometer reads 12 °C
